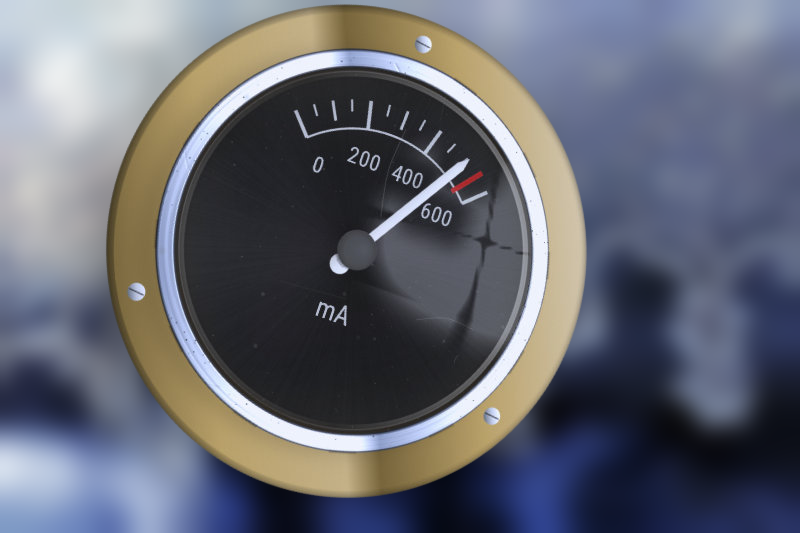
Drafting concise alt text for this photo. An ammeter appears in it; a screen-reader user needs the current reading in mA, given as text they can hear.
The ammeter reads 500 mA
